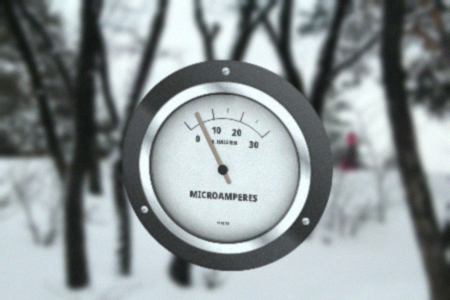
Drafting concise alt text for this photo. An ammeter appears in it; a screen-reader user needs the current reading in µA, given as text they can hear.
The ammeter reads 5 µA
